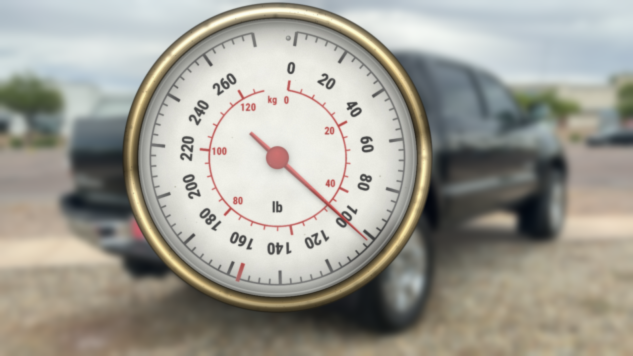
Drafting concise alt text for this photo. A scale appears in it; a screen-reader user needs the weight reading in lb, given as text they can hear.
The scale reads 102 lb
